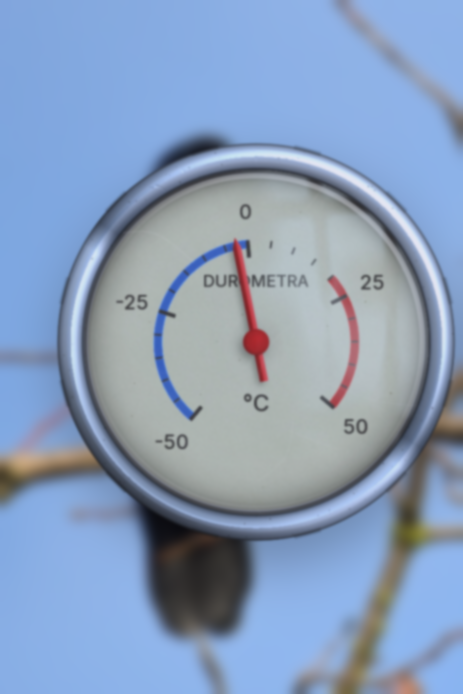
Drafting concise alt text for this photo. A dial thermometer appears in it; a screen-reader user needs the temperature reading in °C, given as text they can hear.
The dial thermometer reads -2.5 °C
